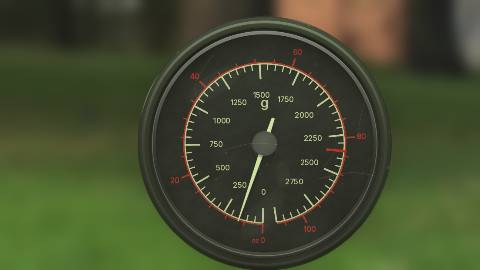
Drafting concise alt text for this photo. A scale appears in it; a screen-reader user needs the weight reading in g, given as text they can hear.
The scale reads 150 g
